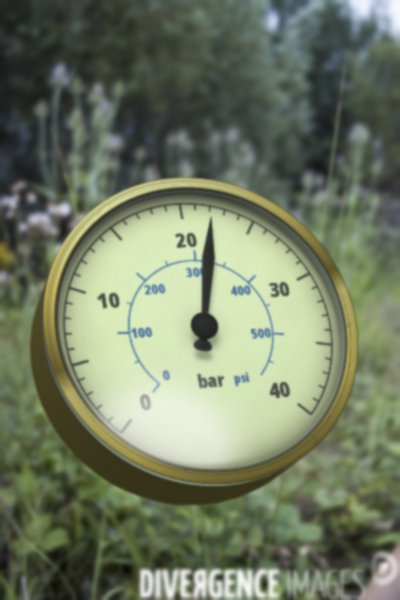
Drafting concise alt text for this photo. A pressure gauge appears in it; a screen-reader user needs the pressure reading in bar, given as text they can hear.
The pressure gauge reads 22 bar
